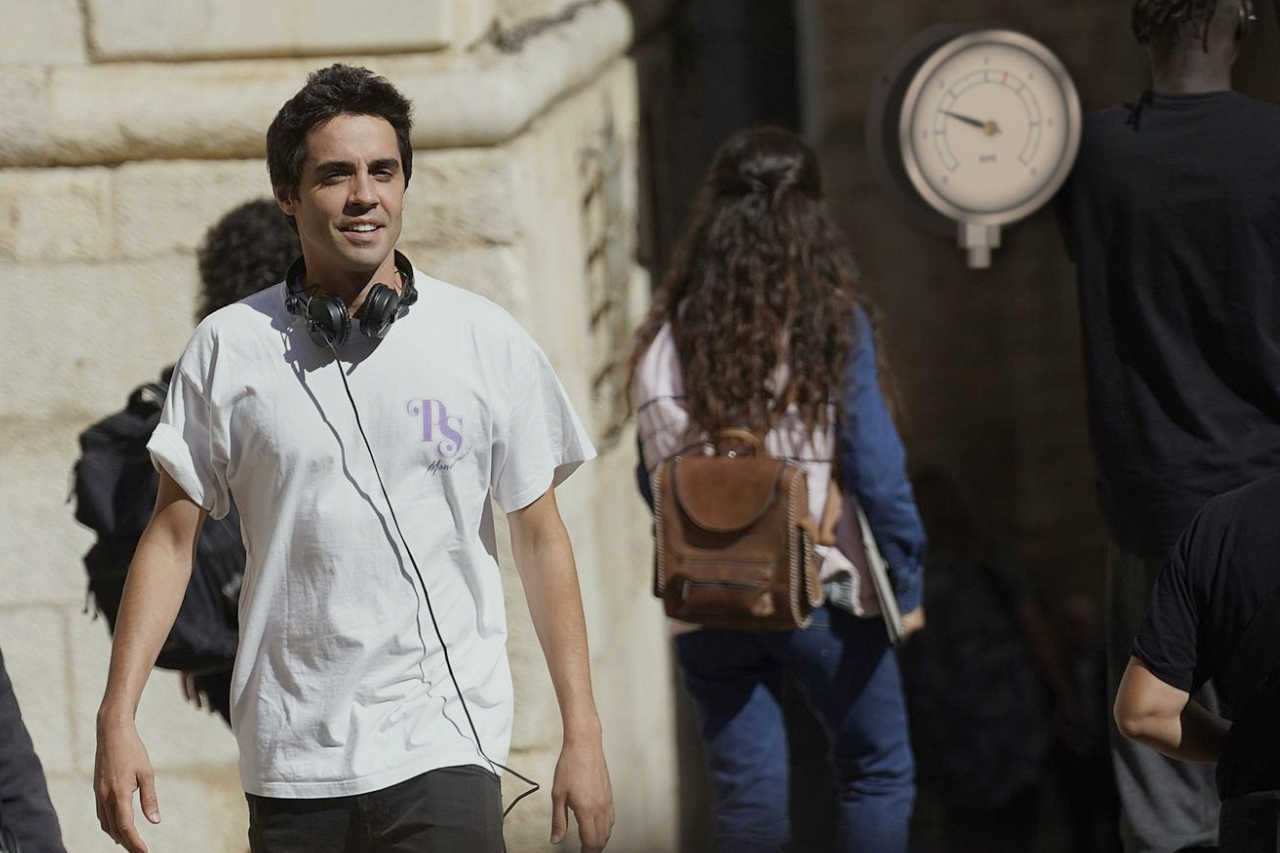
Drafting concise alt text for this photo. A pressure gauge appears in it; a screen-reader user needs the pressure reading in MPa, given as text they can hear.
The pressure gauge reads 1.5 MPa
